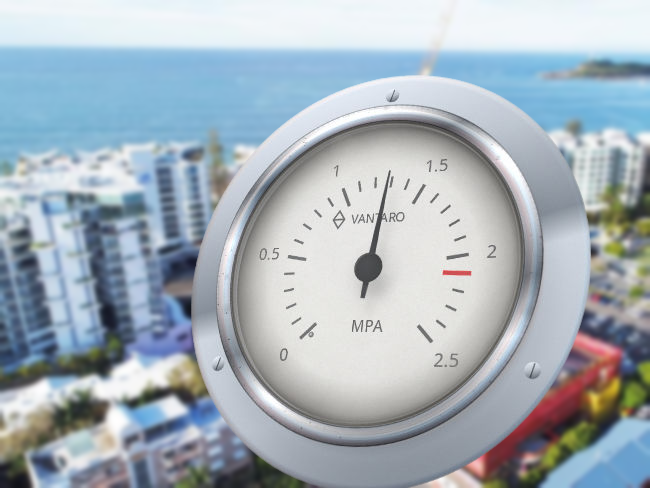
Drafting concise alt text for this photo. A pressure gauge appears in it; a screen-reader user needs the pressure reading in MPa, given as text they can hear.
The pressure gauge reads 1.3 MPa
